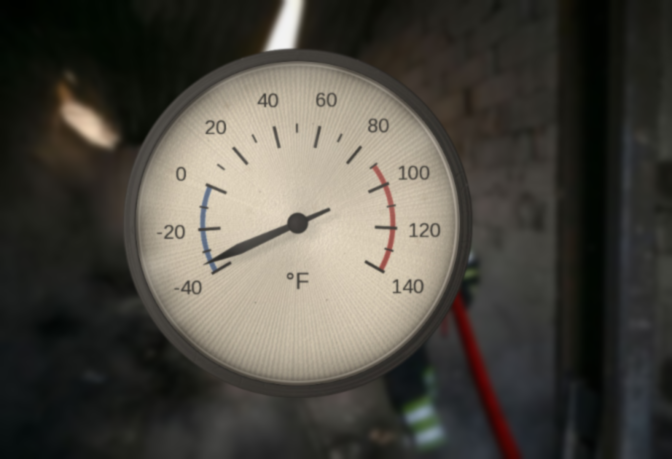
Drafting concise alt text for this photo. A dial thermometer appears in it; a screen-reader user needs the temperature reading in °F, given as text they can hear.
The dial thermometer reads -35 °F
